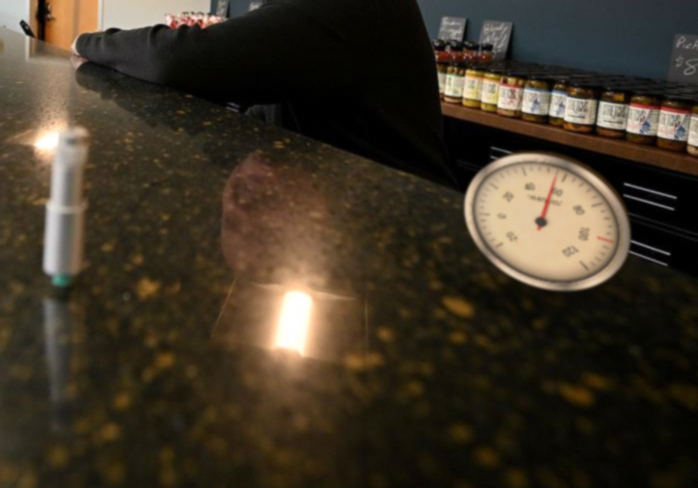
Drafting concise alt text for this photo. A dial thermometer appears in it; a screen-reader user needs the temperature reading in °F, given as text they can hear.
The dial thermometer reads 56 °F
